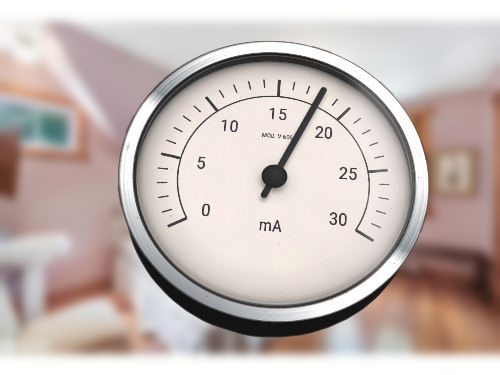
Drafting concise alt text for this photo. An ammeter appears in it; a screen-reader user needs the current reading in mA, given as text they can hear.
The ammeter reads 18 mA
